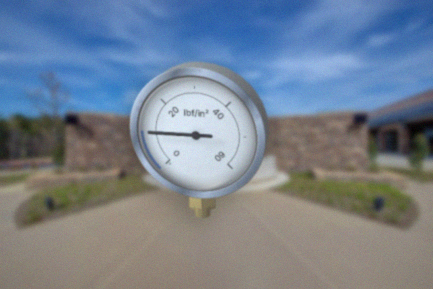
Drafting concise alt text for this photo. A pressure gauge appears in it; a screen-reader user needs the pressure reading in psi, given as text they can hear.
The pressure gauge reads 10 psi
